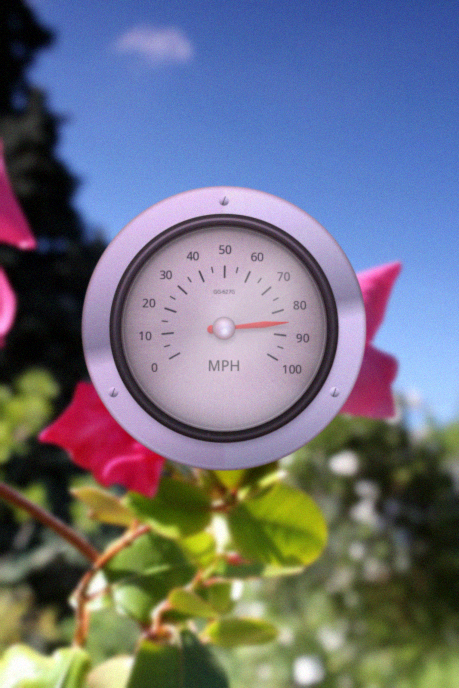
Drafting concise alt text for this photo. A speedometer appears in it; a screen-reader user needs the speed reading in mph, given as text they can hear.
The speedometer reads 85 mph
